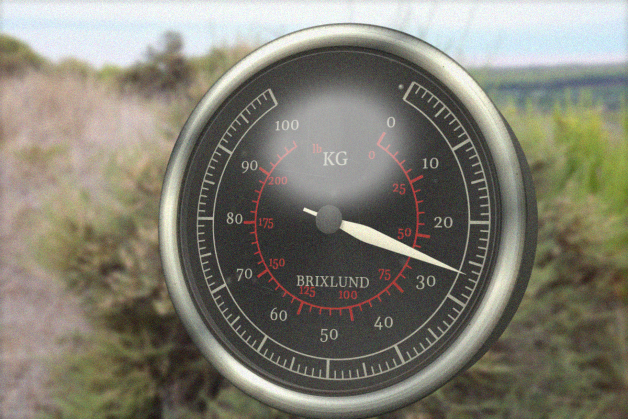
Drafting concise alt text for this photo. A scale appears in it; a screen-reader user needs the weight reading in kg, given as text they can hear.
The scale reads 26.5 kg
